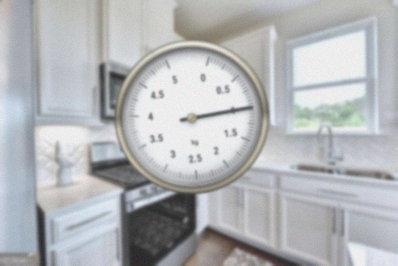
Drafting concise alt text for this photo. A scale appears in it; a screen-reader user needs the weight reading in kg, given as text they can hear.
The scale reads 1 kg
